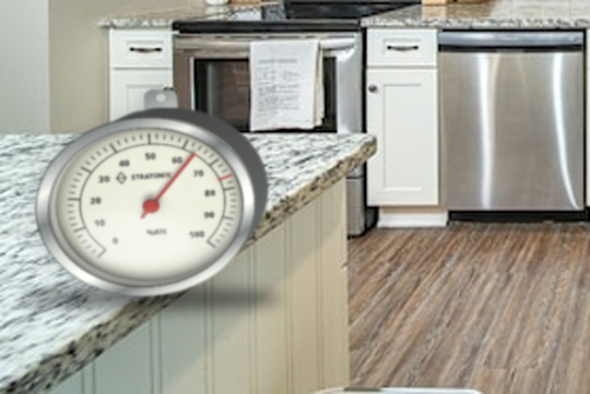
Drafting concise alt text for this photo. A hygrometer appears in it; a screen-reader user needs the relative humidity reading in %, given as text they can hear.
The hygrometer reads 64 %
